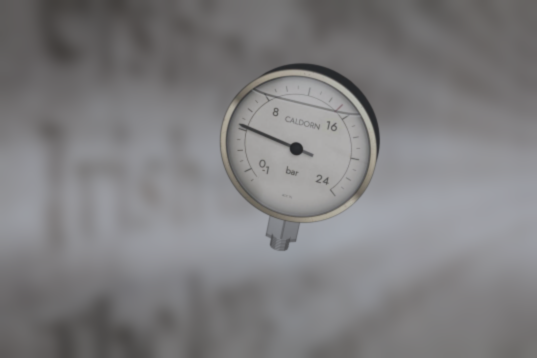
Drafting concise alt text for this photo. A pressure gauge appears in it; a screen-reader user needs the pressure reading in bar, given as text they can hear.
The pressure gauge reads 4.5 bar
